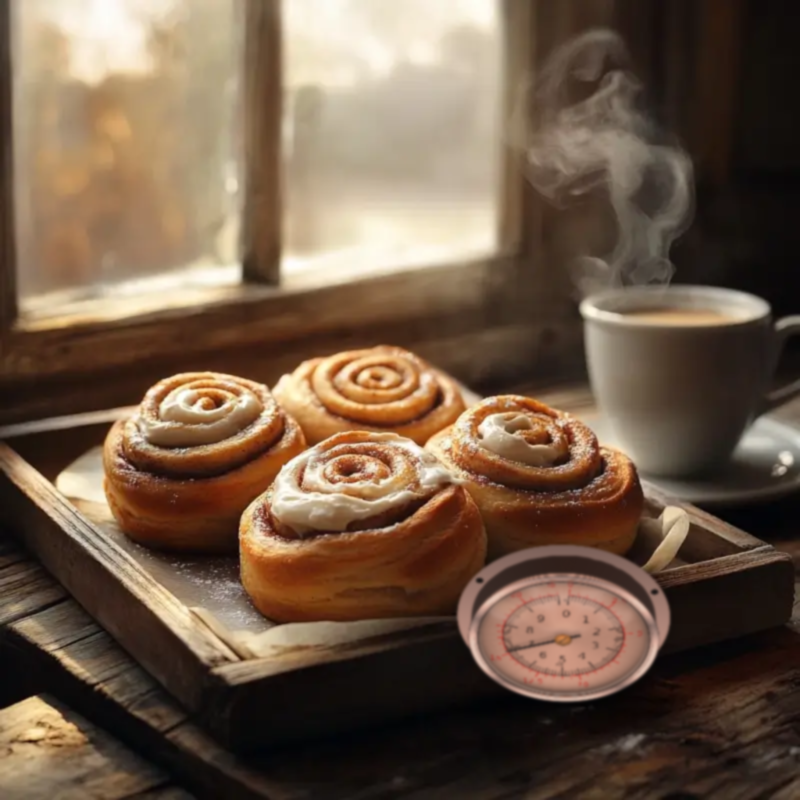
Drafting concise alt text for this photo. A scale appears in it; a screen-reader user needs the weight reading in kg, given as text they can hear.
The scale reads 7 kg
